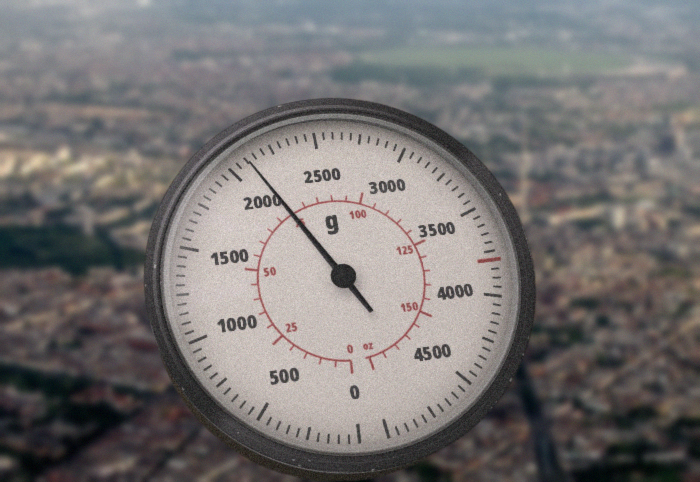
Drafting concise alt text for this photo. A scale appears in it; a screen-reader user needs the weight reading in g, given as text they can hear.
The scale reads 2100 g
